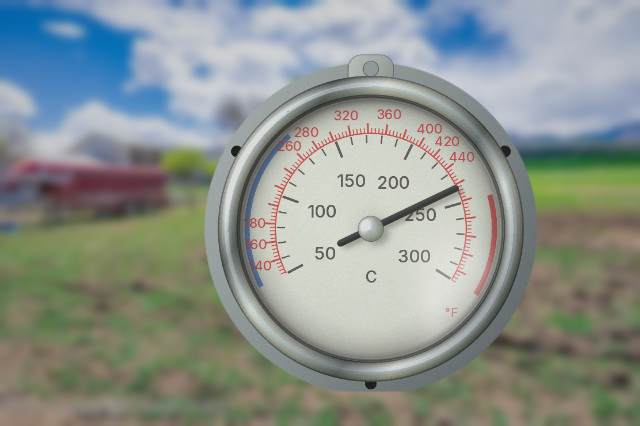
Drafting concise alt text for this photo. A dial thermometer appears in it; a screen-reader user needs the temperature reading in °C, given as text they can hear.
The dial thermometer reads 240 °C
